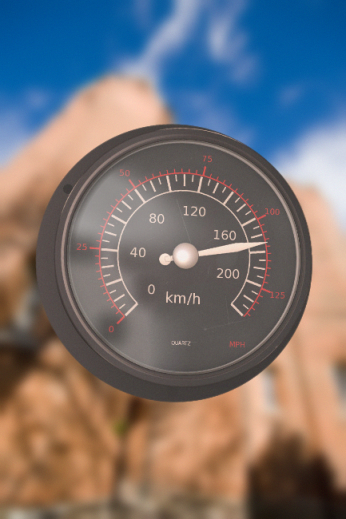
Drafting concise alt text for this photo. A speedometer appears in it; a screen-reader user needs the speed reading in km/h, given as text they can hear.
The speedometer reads 175 km/h
